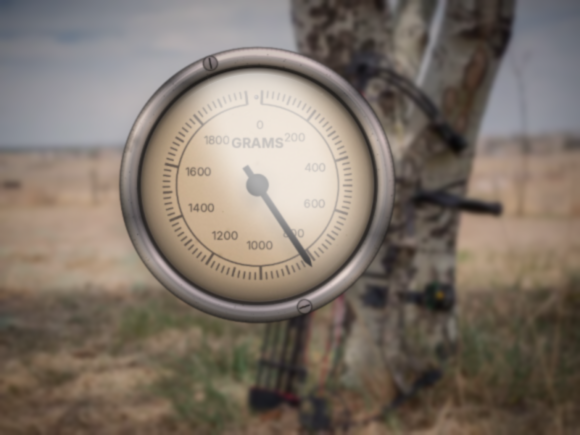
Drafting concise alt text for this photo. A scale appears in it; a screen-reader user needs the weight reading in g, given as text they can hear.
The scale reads 820 g
